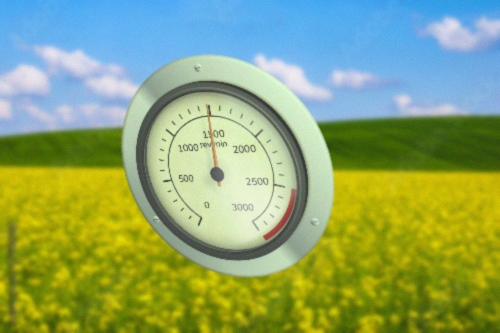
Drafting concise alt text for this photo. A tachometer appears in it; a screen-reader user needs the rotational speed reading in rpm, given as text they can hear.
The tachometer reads 1500 rpm
